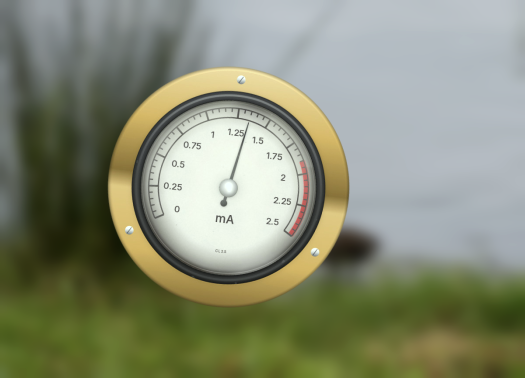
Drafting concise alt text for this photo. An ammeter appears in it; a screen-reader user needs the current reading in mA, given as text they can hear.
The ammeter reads 1.35 mA
